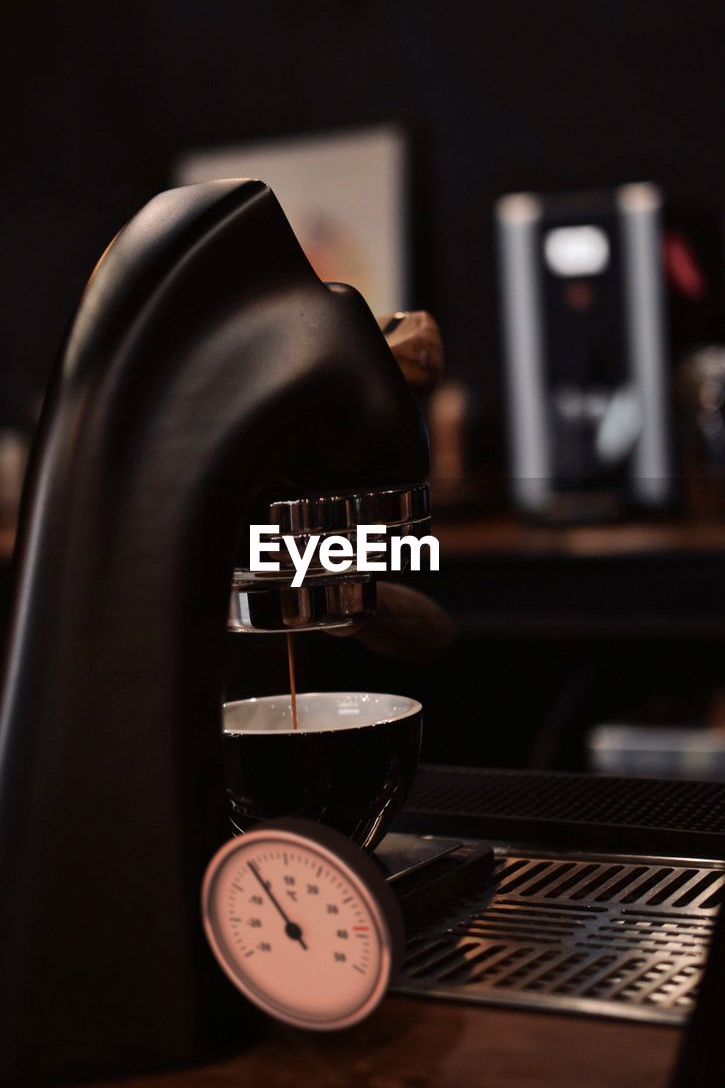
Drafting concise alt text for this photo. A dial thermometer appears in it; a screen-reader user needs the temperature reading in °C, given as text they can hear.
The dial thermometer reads 0 °C
